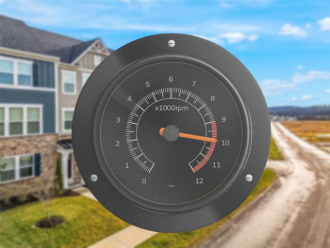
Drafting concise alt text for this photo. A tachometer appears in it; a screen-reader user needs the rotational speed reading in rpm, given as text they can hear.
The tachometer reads 10000 rpm
